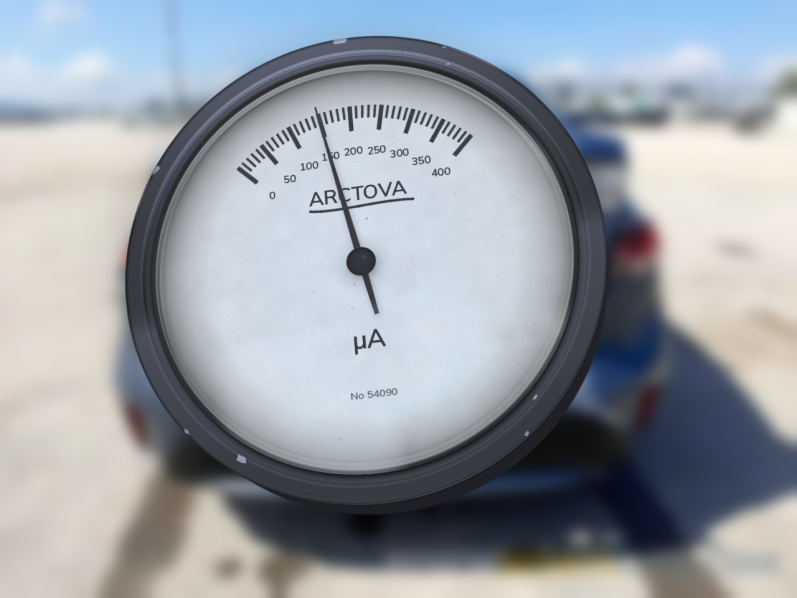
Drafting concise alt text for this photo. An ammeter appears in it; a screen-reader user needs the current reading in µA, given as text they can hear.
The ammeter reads 150 µA
